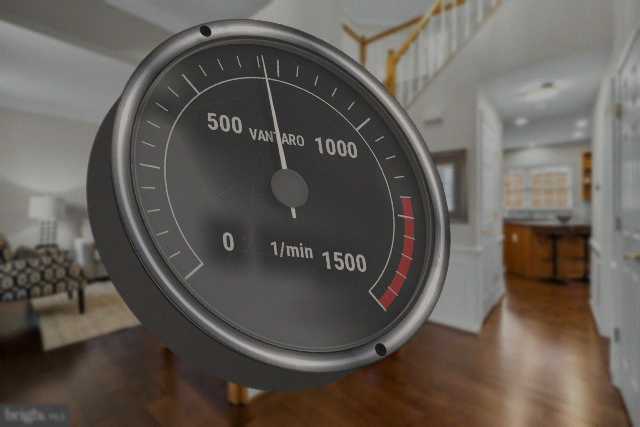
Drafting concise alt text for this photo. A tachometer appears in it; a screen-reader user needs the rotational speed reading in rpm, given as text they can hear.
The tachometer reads 700 rpm
